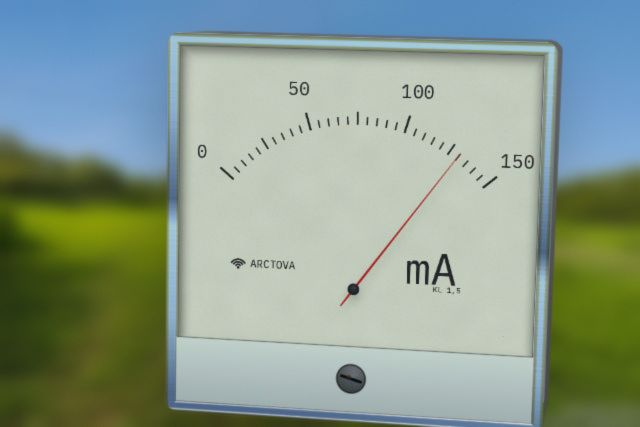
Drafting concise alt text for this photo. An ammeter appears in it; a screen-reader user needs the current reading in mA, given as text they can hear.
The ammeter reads 130 mA
